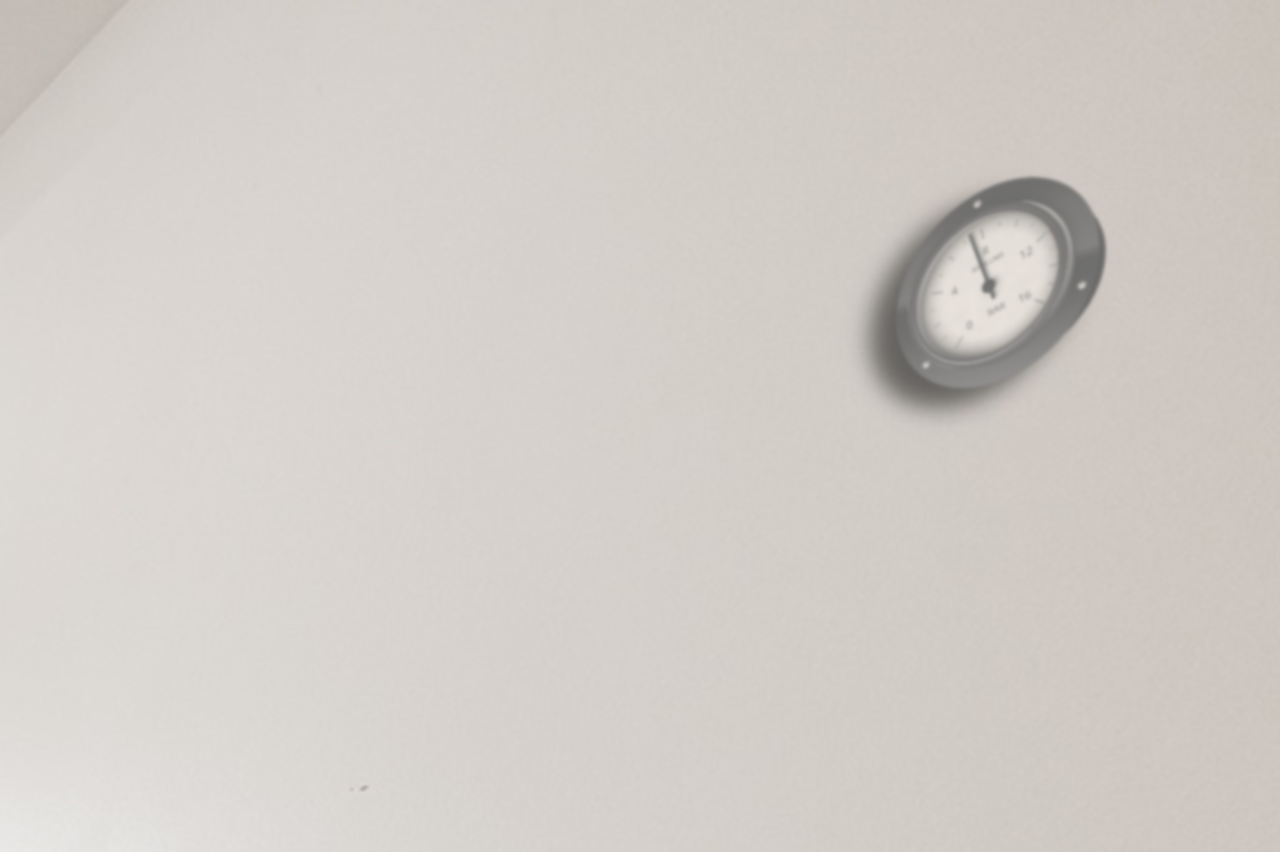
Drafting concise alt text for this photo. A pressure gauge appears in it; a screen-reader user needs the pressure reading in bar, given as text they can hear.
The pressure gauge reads 7.5 bar
